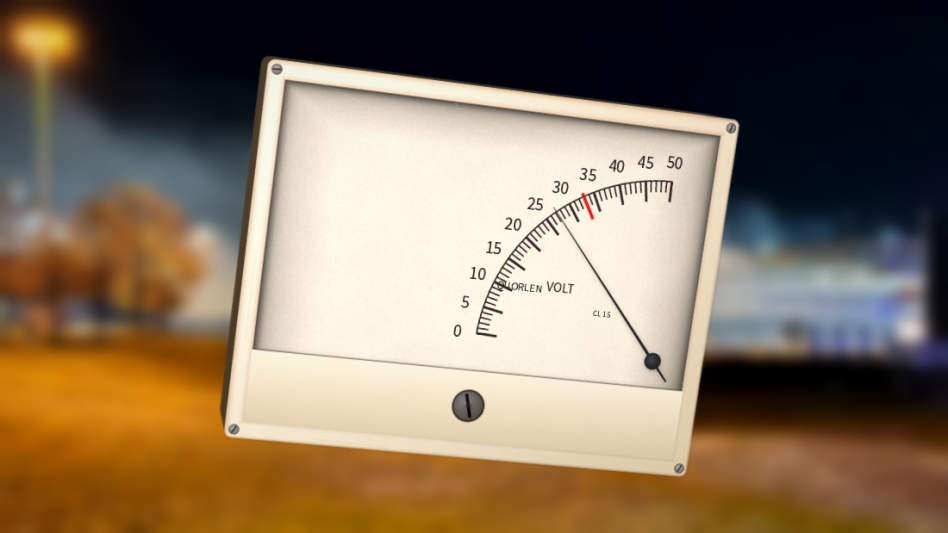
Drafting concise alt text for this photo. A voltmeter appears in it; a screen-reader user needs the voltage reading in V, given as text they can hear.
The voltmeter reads 27 V
